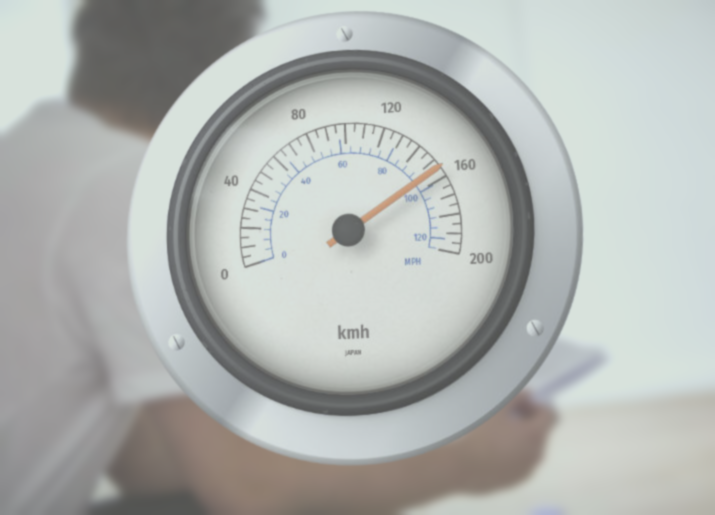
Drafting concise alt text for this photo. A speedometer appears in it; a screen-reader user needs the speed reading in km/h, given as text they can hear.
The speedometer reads 155 km/h
